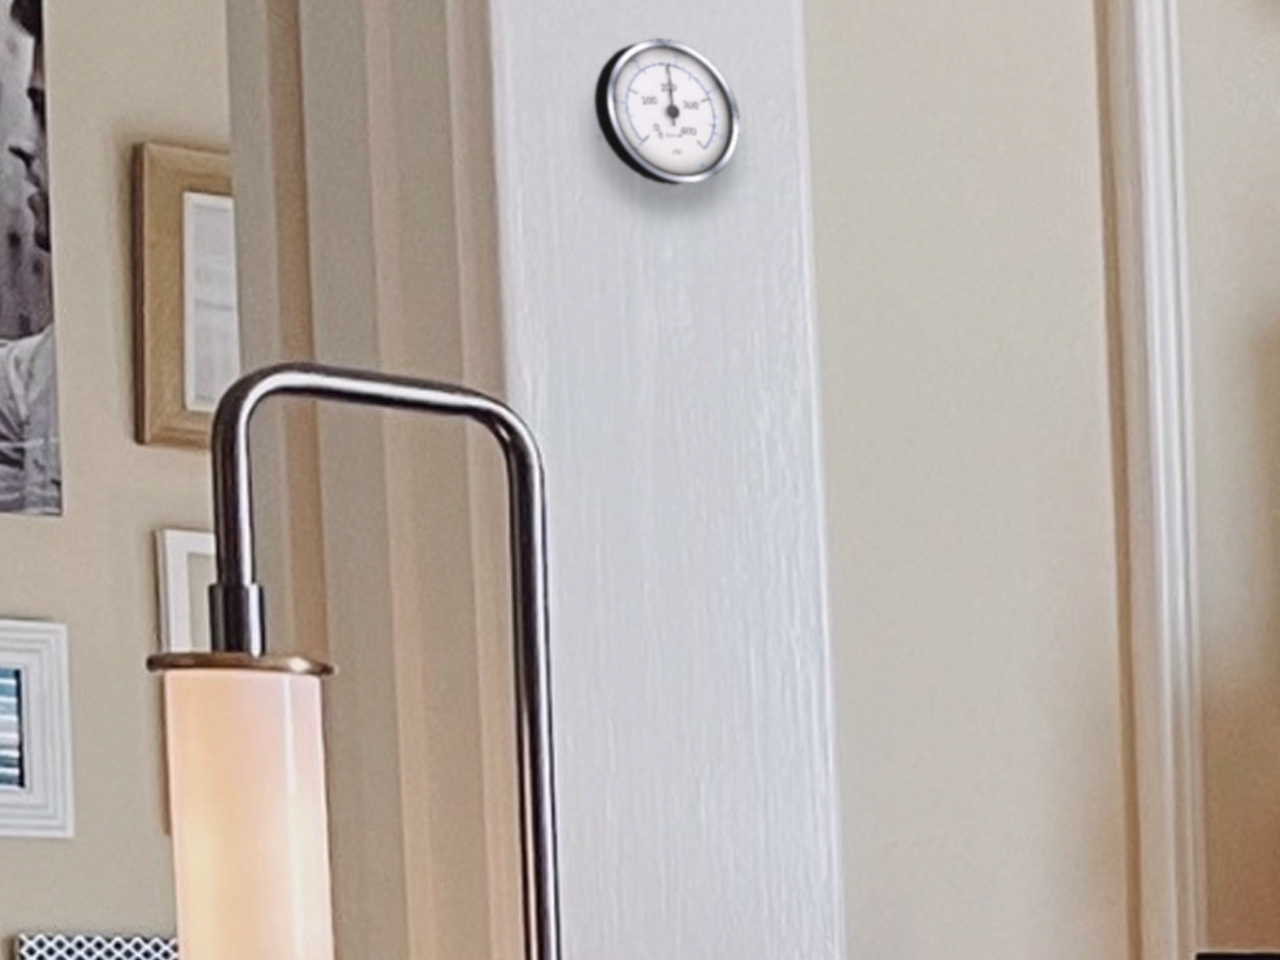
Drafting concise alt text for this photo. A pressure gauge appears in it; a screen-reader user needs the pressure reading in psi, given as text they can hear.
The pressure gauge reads 200 psi
